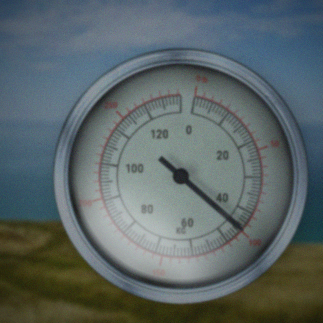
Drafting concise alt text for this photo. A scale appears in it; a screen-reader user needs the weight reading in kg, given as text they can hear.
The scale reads 45 kg
